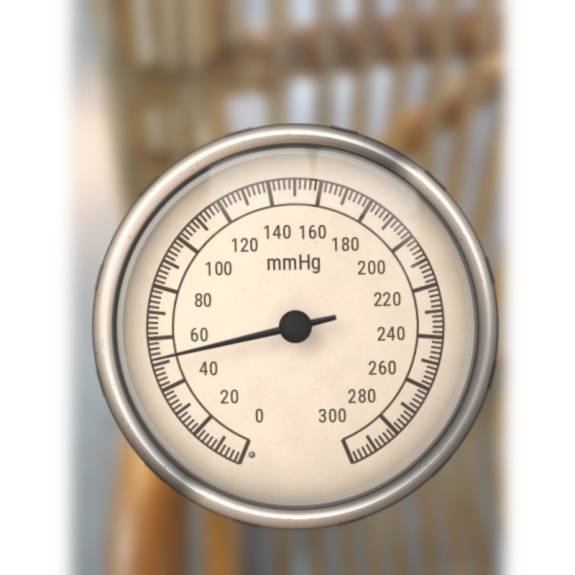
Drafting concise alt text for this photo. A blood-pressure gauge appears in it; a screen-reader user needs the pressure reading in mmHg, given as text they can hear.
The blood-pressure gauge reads 52 mmHg
